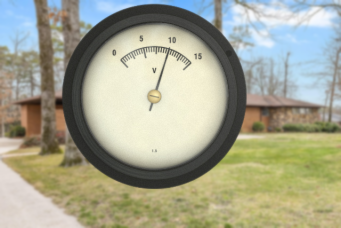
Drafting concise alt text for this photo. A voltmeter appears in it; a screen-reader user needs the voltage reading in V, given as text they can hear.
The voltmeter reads 10 V
